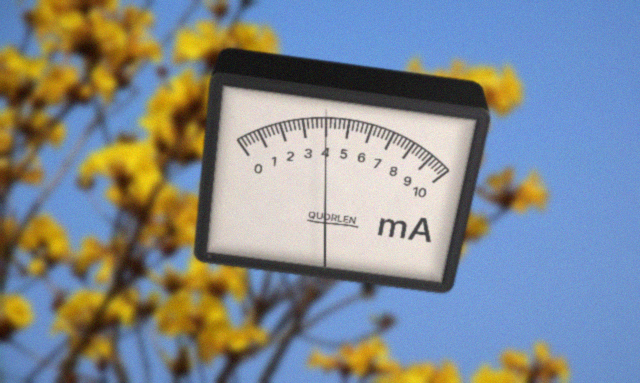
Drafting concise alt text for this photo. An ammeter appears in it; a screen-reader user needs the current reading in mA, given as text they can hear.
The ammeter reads 4 mA
